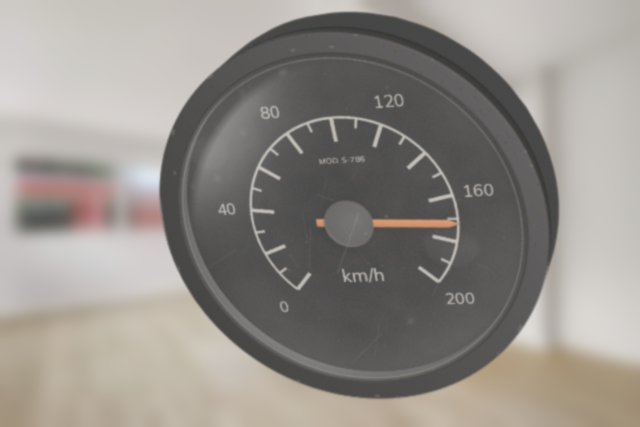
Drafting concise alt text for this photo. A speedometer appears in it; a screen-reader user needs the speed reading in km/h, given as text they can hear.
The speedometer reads 170 km/h
